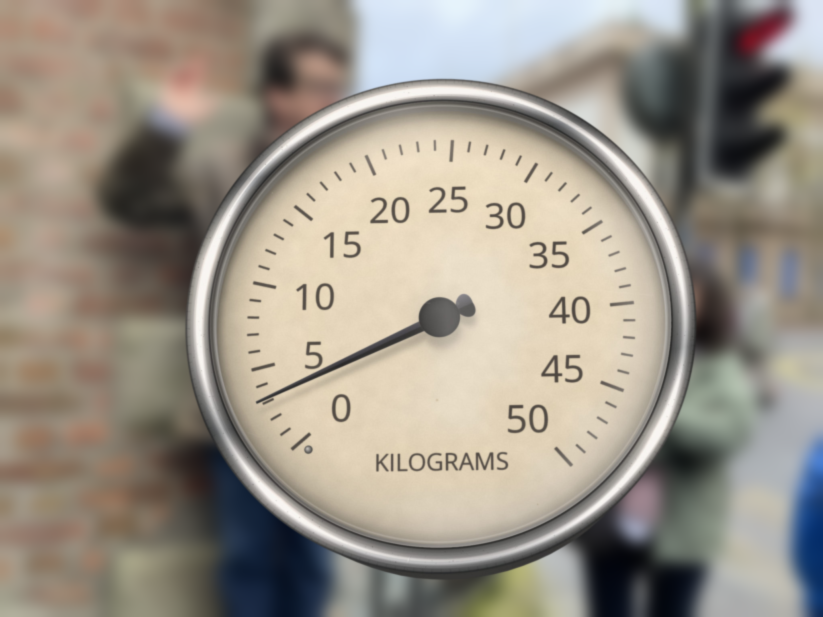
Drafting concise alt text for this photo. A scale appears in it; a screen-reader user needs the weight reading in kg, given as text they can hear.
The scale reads 3 kg
